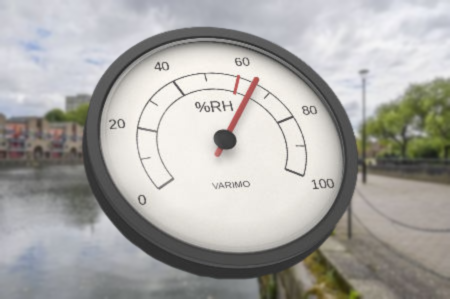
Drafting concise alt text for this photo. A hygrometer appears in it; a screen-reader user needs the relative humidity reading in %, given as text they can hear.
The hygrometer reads 65 %
